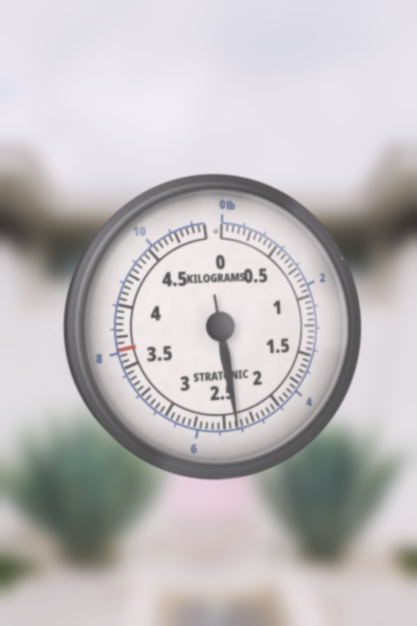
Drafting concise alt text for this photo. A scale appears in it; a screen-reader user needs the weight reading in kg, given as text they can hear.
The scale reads 2.4 kg
